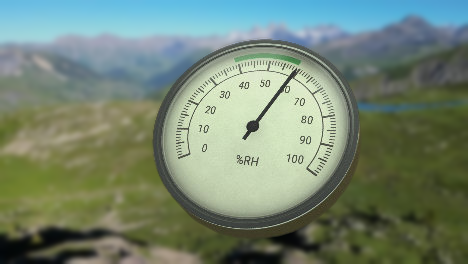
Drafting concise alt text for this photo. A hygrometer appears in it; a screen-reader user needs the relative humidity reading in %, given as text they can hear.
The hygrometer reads 60 %
